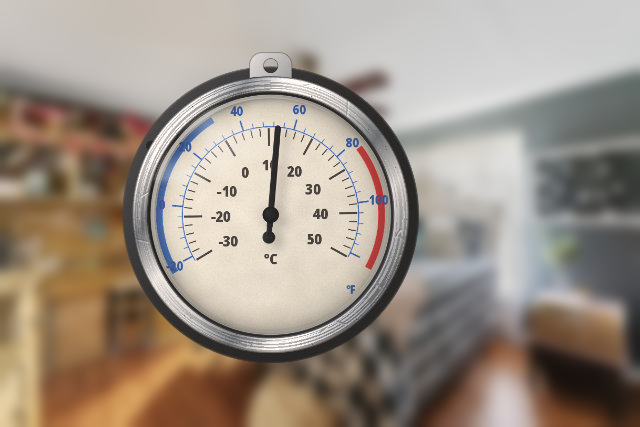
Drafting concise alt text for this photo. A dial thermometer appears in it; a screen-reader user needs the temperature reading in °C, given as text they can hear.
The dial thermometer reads 12 °C
